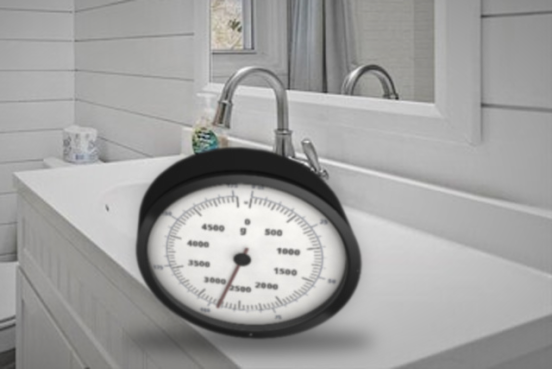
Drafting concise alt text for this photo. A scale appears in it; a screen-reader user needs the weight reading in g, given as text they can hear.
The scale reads 2750 g
